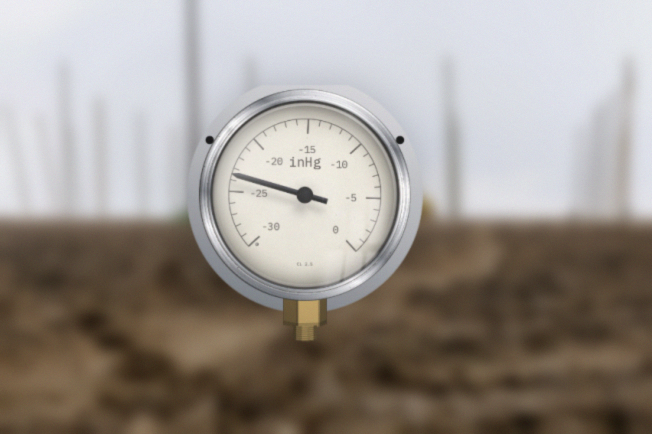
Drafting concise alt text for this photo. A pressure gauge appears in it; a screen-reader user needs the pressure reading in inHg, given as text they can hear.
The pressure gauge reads -23.5 inHg
